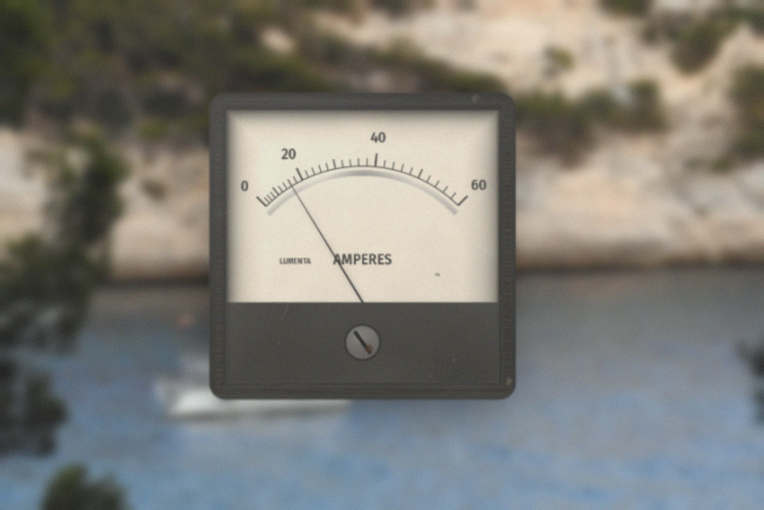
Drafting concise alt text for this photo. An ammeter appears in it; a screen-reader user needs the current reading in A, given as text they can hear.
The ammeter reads 16 A
